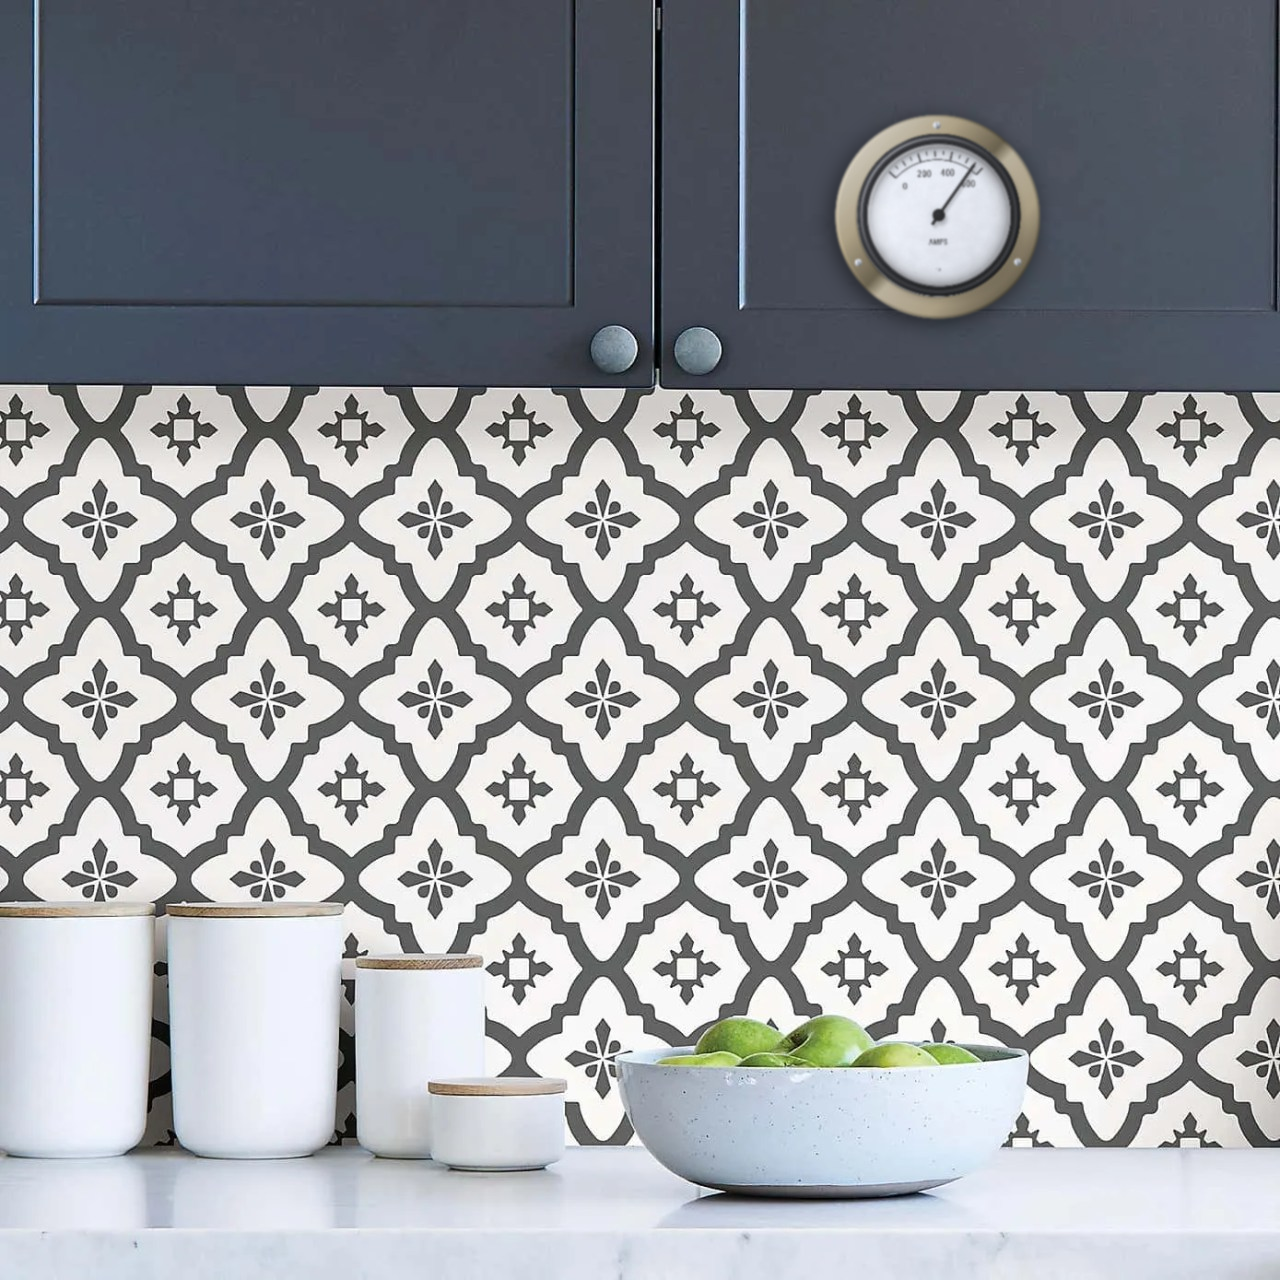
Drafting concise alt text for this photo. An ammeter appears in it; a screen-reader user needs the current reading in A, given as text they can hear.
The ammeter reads 550 A
